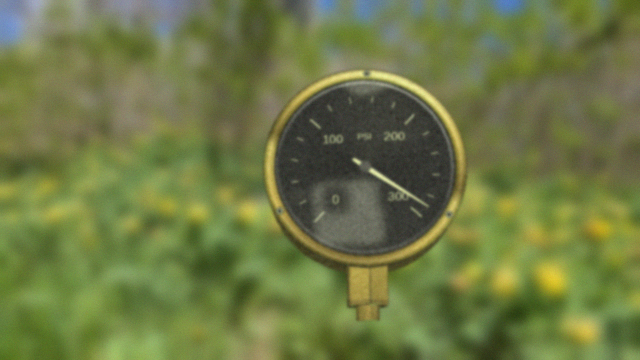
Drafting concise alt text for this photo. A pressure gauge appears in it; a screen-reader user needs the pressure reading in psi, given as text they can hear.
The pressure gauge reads 290 psi
